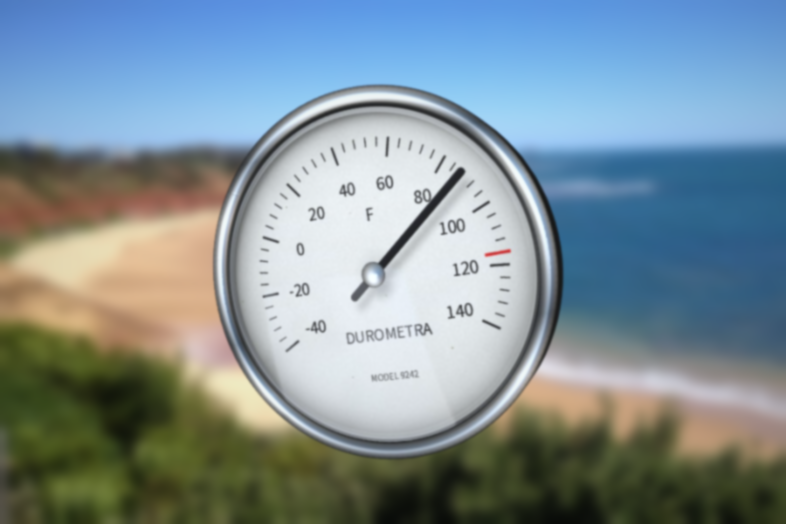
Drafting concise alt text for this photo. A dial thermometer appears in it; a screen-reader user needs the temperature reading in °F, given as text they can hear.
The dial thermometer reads 88 °F
